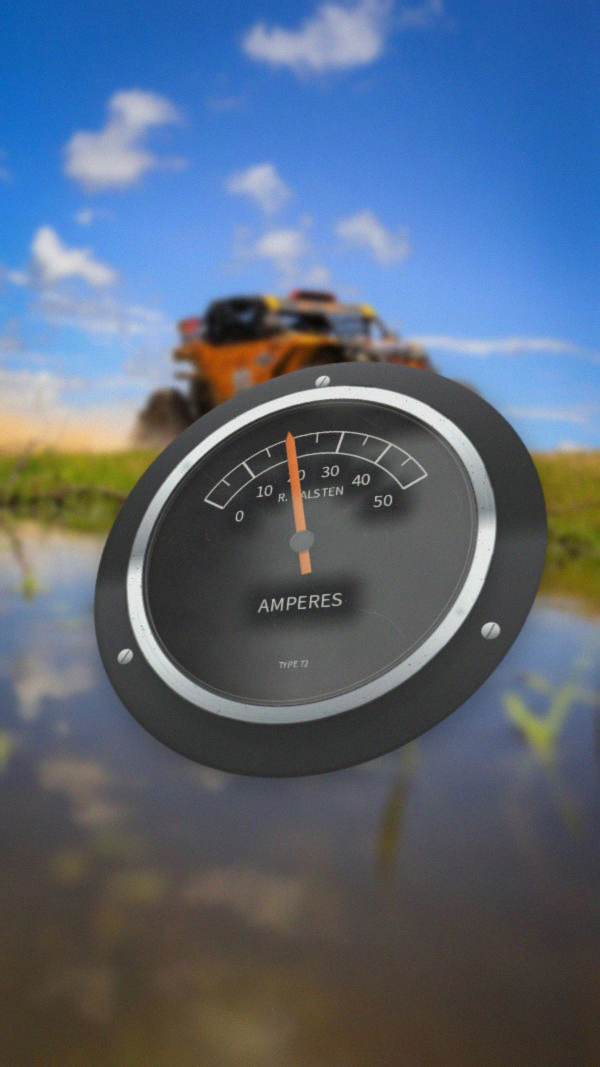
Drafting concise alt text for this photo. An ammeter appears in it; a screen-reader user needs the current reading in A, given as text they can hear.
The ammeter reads 20 A
